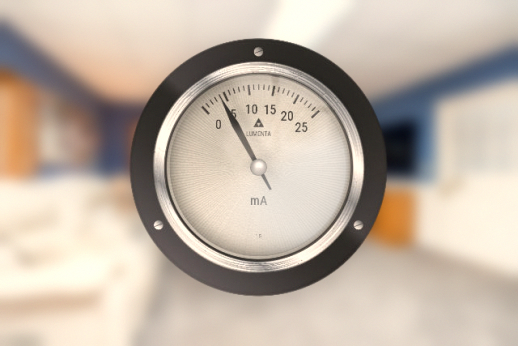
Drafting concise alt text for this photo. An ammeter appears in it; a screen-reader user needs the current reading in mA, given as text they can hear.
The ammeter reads 4 mA
